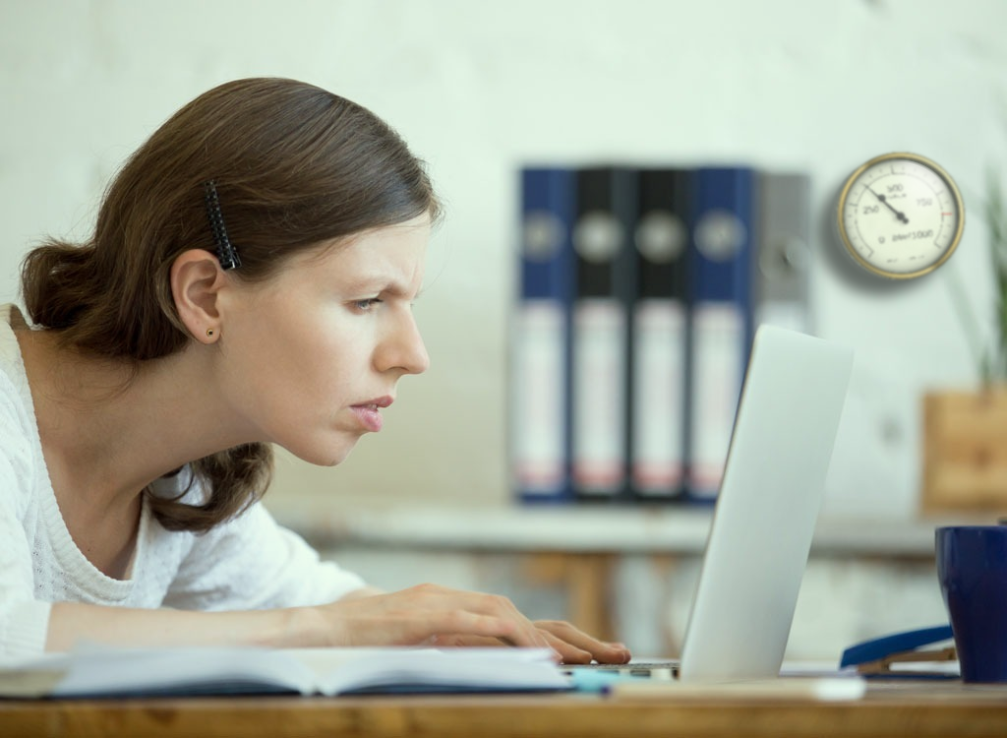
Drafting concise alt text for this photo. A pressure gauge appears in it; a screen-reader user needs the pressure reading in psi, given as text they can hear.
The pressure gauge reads 350 psi
